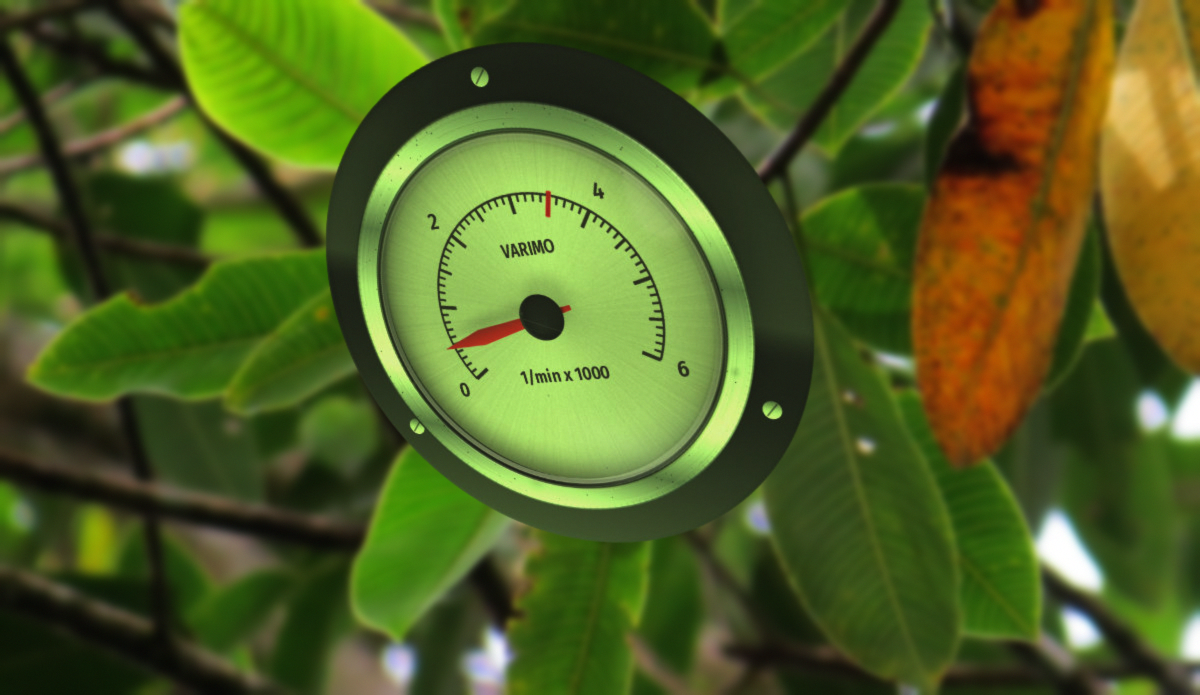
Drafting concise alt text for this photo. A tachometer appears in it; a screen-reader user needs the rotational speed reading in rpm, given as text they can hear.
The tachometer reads 500 rpm
